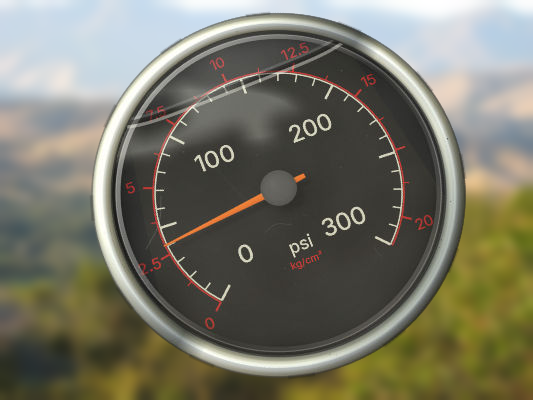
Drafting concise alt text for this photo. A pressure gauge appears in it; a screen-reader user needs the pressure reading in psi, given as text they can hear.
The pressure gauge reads 40 psi
